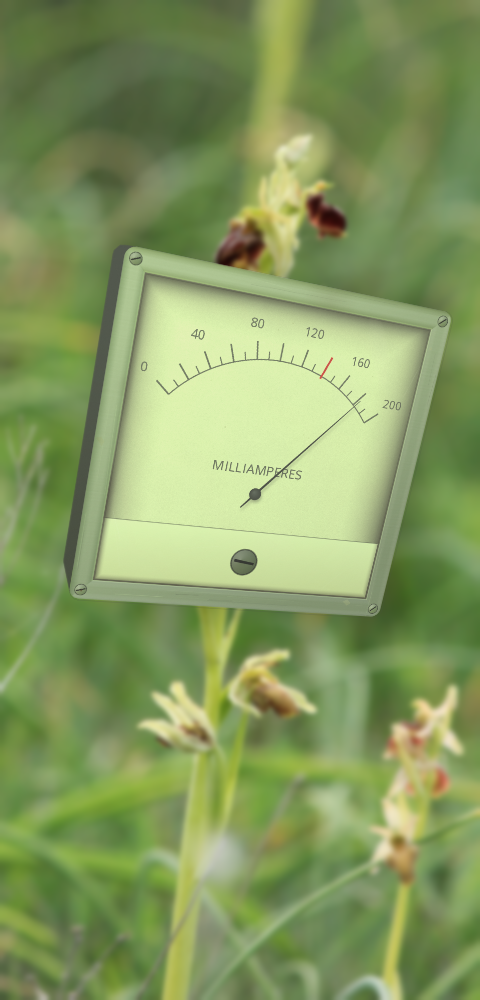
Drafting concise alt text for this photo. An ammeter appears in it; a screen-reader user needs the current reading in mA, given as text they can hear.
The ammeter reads 180 mA
